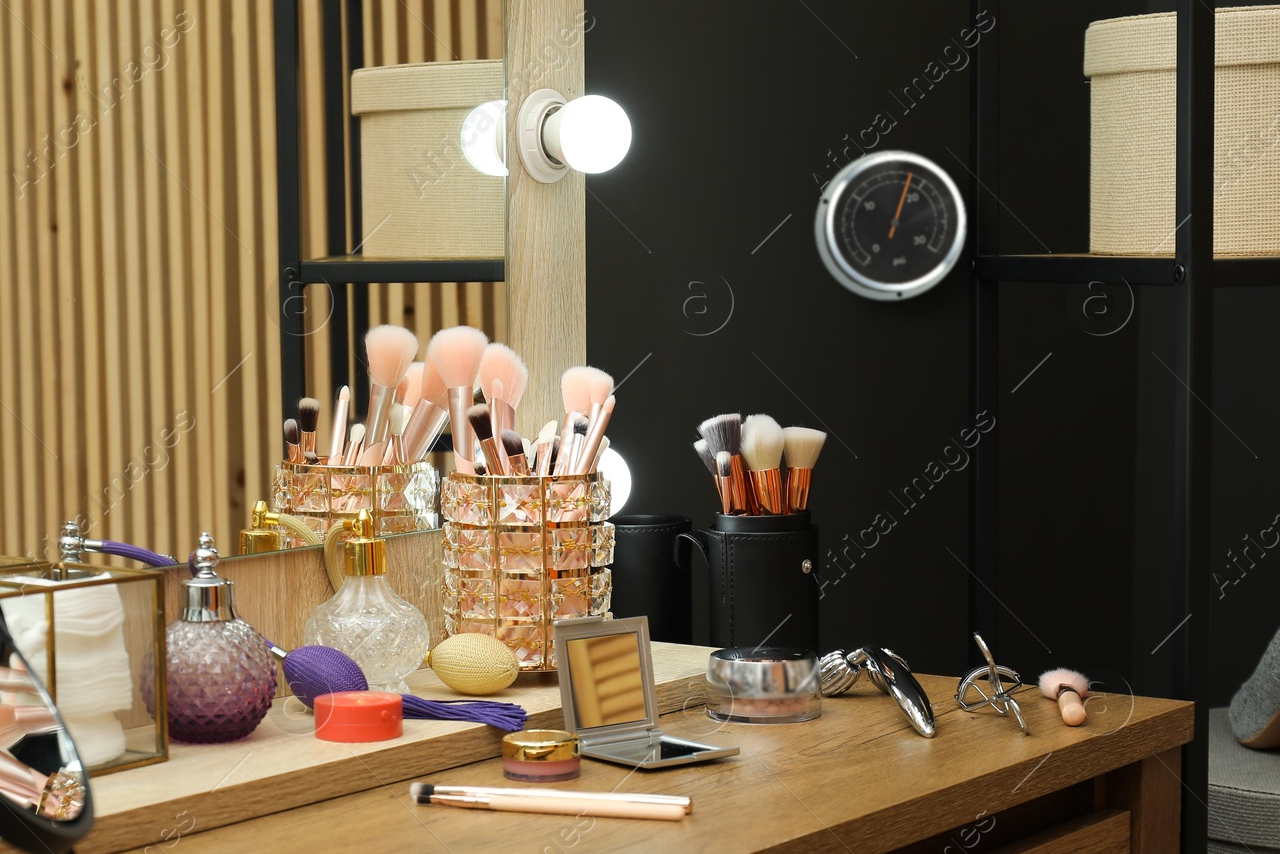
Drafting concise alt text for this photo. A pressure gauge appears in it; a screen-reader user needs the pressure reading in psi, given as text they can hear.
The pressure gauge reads 18 psi
